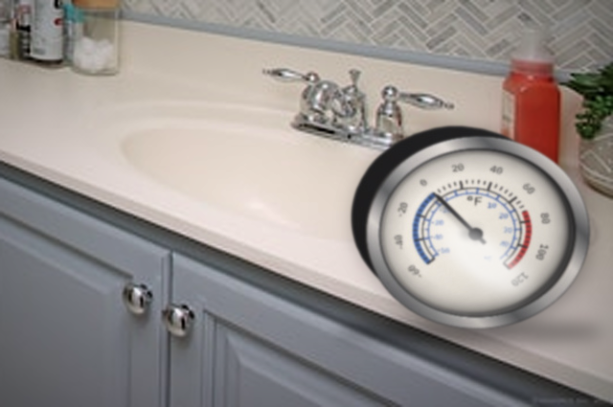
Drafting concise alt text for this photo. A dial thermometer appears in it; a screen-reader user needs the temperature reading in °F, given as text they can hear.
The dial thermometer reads 0 °F
